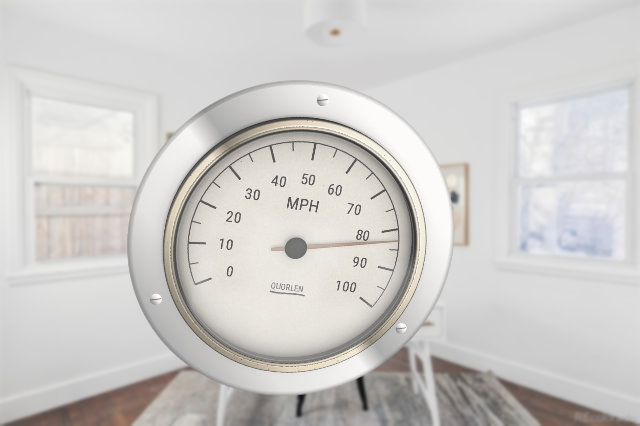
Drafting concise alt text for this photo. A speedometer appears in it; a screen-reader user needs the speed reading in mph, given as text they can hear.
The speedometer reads 82.5 mph
